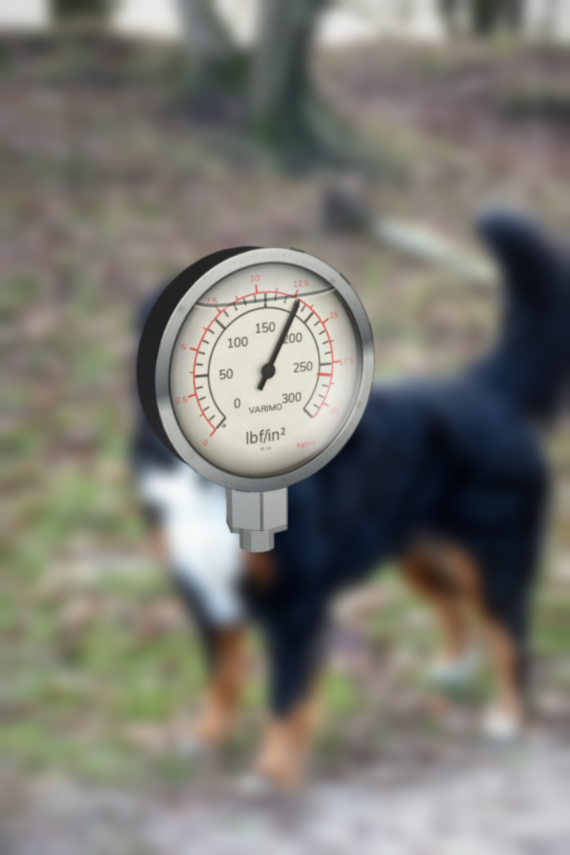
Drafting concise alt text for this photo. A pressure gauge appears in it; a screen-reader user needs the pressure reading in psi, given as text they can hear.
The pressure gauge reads 180 psi
